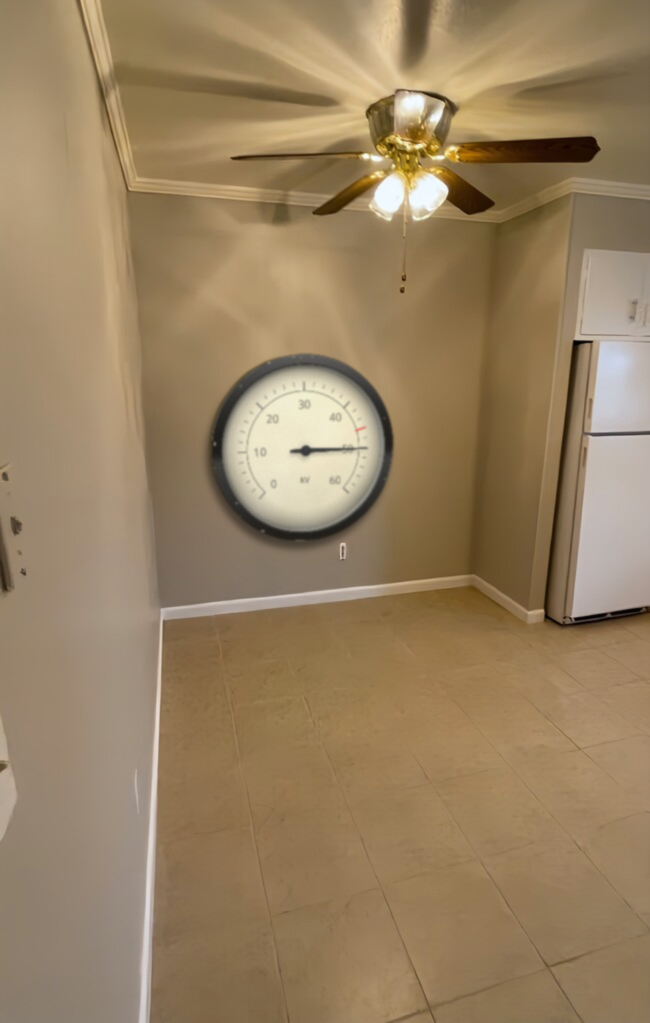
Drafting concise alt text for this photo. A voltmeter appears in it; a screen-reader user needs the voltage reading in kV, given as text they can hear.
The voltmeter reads 50 kV
